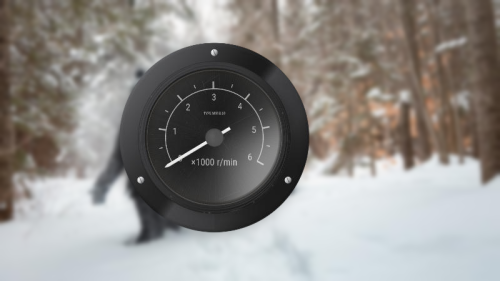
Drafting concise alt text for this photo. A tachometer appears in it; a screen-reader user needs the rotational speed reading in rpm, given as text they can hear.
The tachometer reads 0 rpm
